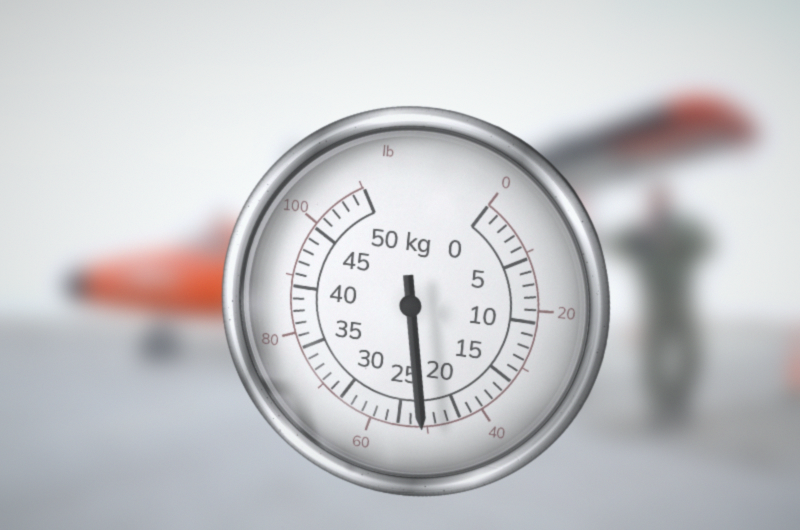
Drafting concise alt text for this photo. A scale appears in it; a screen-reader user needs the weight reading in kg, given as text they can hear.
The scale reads 23 kg
